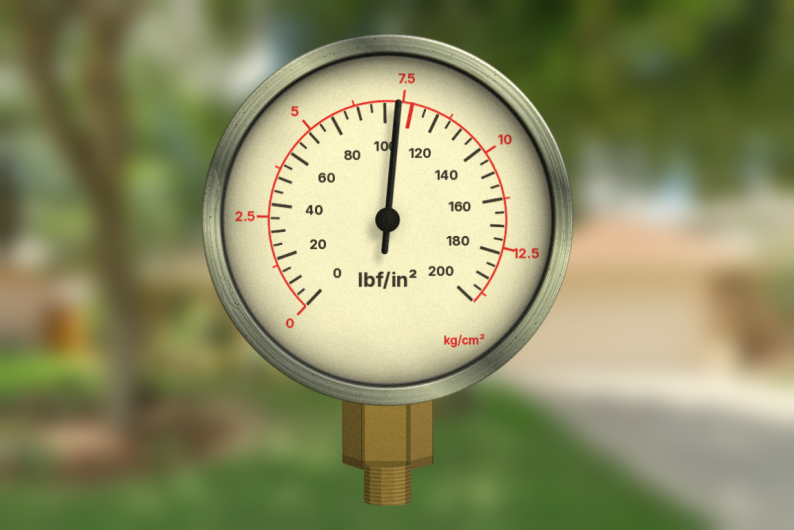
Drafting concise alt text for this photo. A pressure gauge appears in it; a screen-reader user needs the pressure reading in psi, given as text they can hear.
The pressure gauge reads 105 psi
